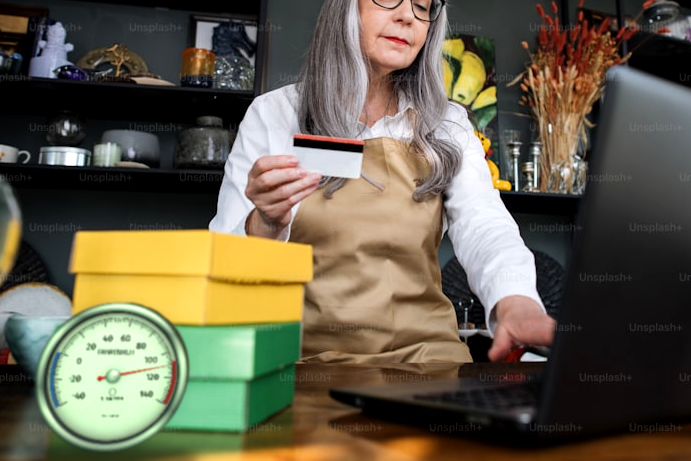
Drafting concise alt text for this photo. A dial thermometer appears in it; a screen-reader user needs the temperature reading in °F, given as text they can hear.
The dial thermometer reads 110 °F
